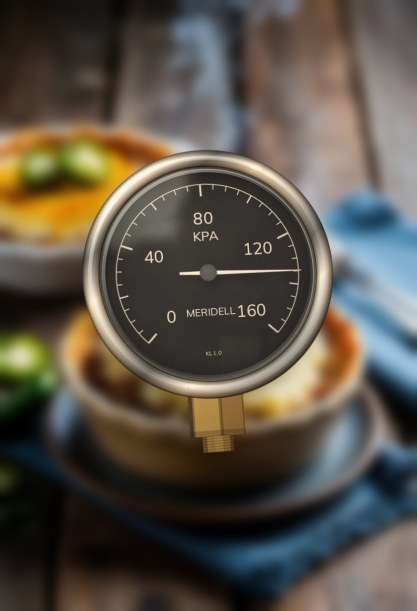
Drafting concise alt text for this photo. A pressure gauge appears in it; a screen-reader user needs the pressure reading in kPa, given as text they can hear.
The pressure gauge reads 135 kPa
